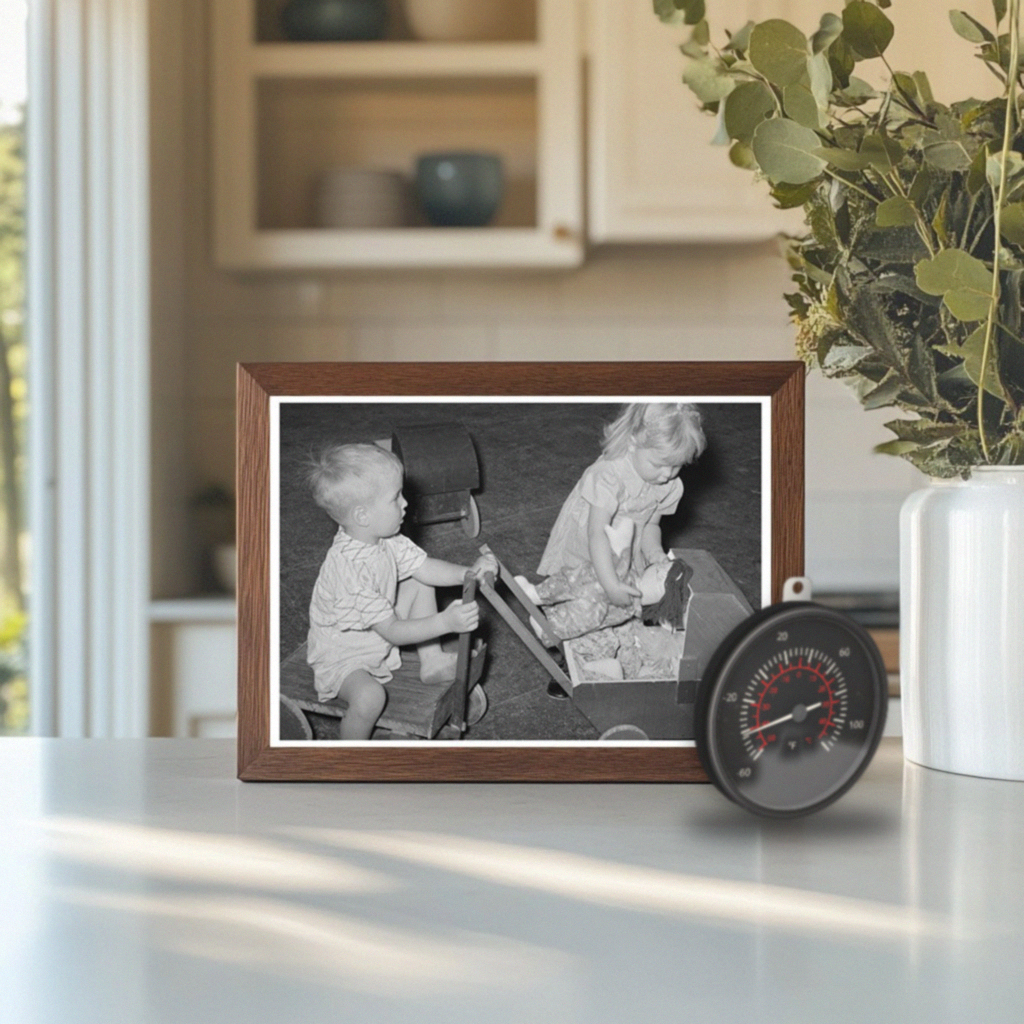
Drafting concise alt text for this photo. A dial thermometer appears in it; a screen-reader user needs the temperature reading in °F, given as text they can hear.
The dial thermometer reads -40 °F
